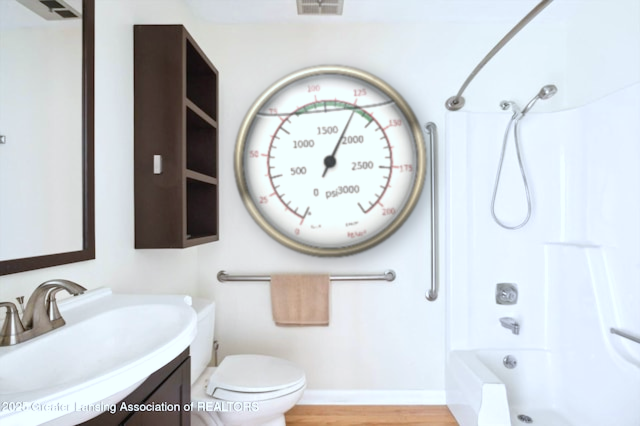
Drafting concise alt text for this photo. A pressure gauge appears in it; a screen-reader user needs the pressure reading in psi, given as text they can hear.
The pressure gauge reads 1800 psi
